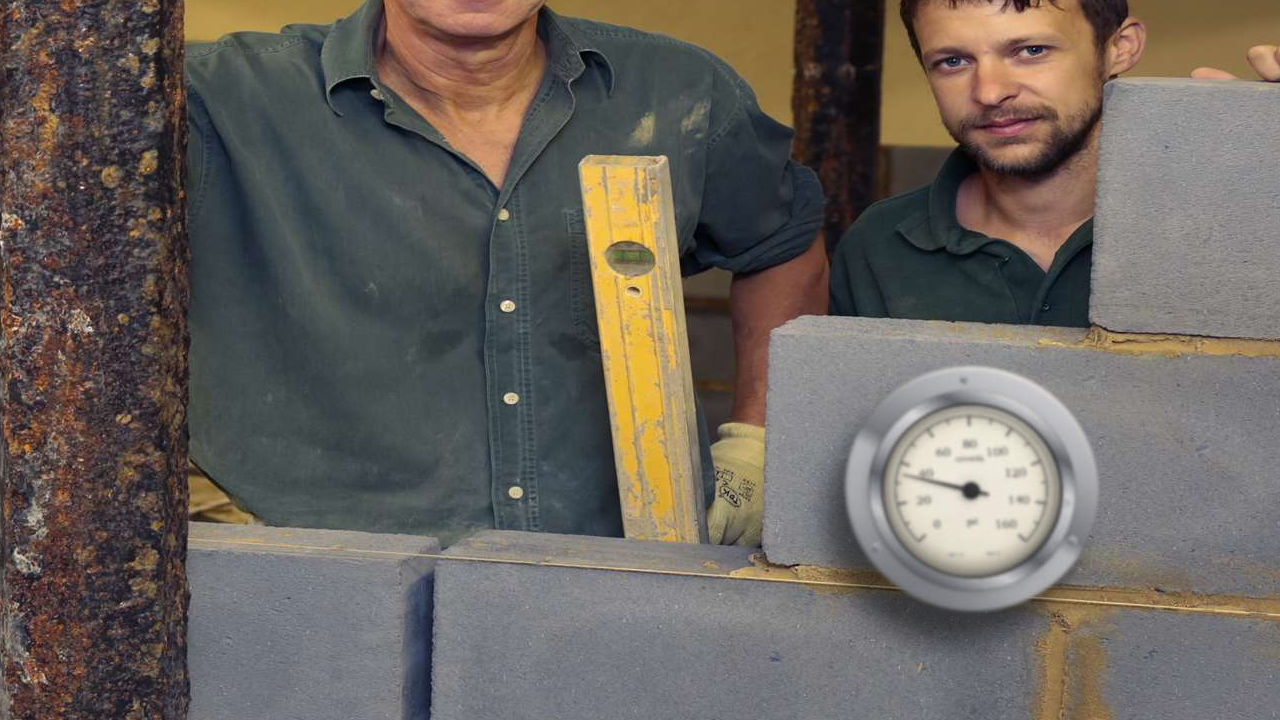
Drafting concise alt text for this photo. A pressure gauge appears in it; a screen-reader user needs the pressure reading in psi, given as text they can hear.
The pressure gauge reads 35 psi
